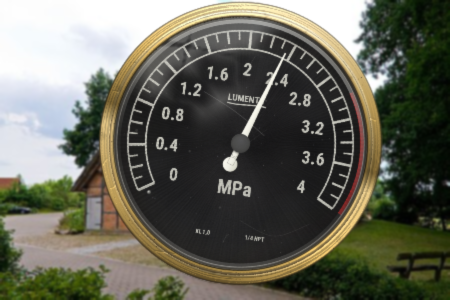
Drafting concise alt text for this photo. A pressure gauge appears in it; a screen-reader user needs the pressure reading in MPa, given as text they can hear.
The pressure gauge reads 2.35 MPa
